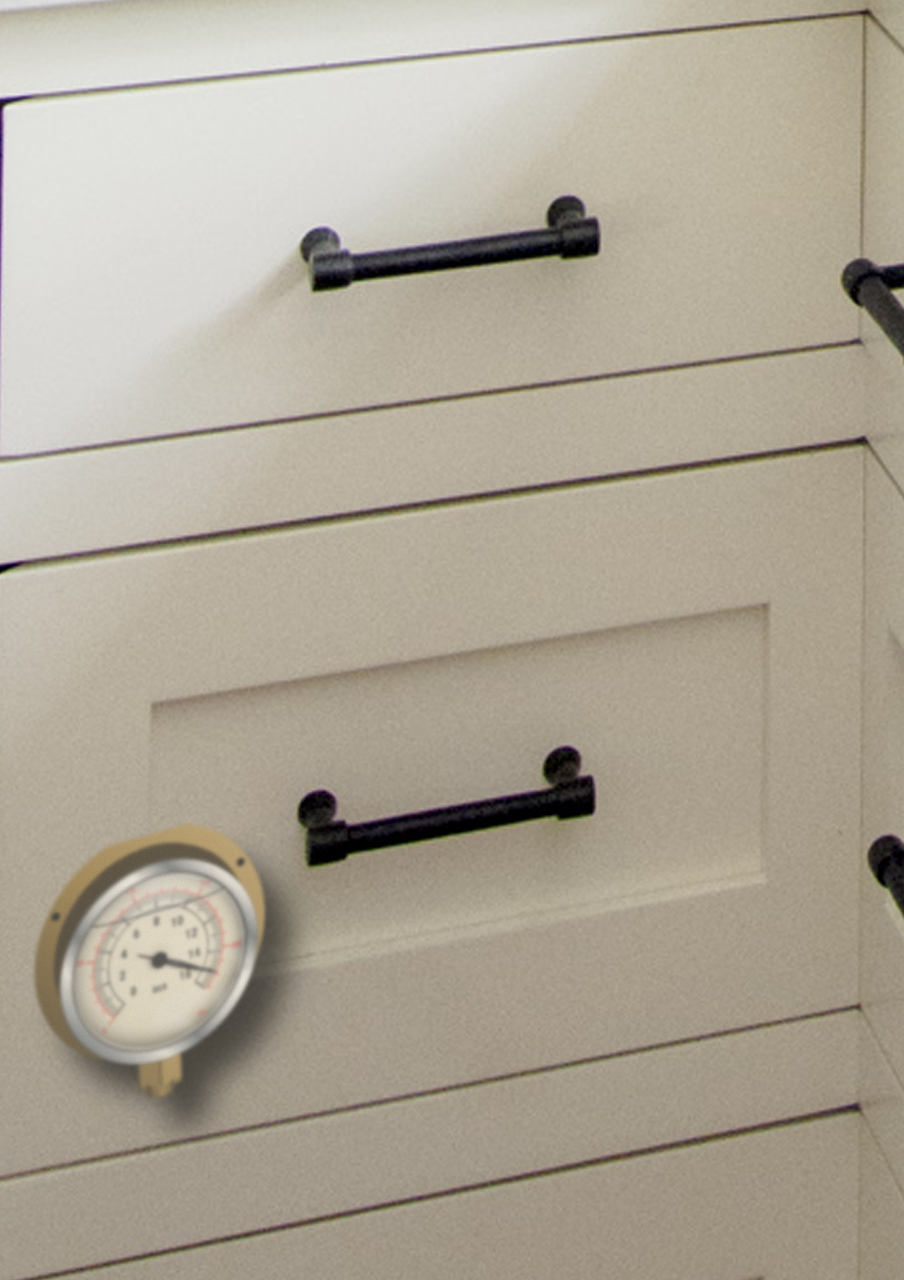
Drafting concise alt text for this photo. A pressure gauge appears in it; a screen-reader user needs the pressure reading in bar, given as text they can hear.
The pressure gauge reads 15 bar
